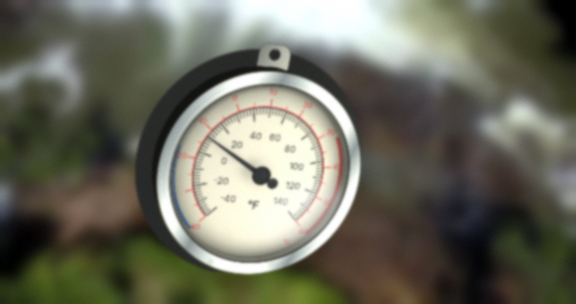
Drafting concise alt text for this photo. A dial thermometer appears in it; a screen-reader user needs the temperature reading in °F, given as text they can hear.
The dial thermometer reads 10 °F
